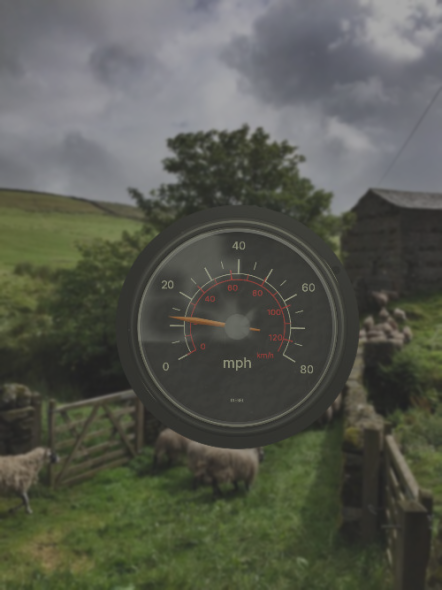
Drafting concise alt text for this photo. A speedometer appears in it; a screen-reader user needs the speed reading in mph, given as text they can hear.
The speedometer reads 12.5 mph
